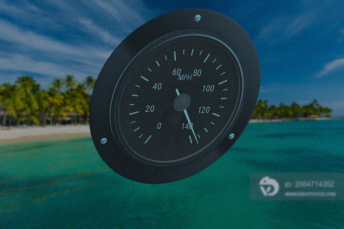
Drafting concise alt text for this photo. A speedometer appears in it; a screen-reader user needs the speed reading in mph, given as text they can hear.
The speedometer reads 137.5 mph
